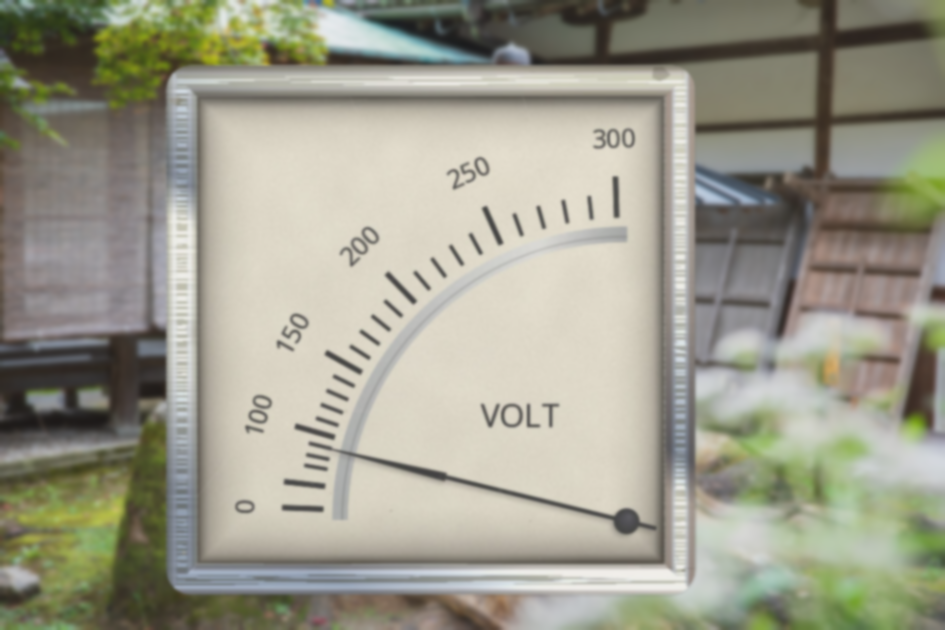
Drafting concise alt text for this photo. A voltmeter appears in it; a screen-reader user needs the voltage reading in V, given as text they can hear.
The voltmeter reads 90 V
